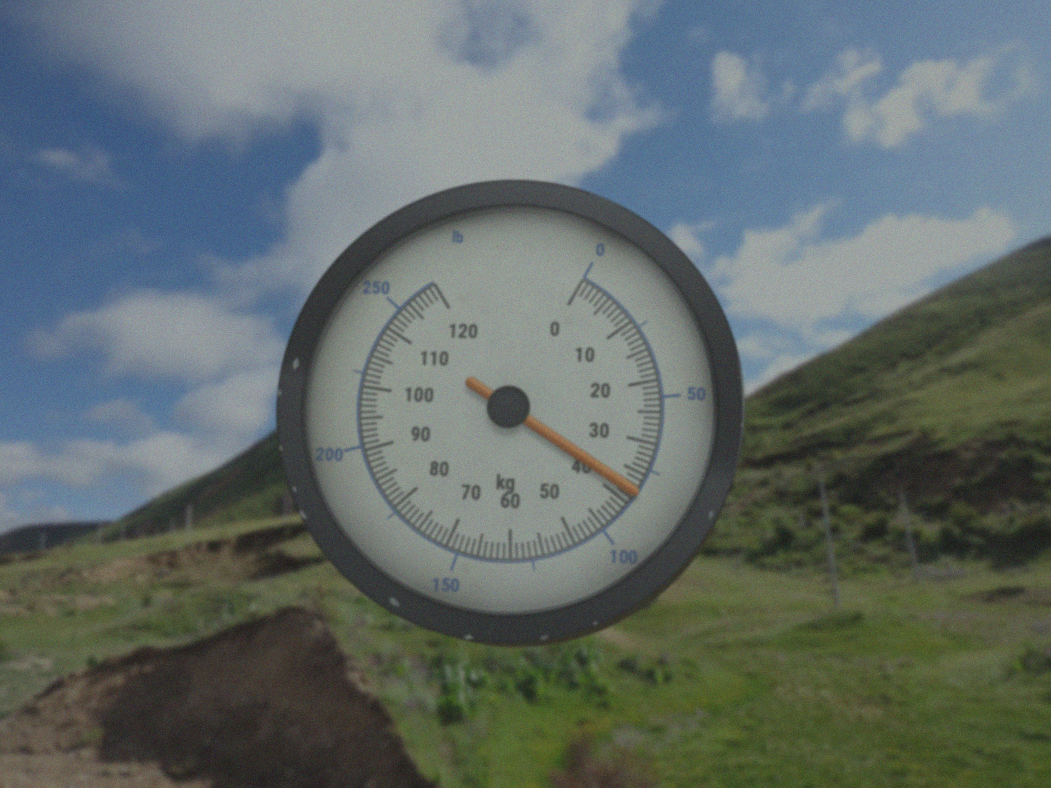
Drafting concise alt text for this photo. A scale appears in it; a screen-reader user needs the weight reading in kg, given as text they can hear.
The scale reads 38 kg
